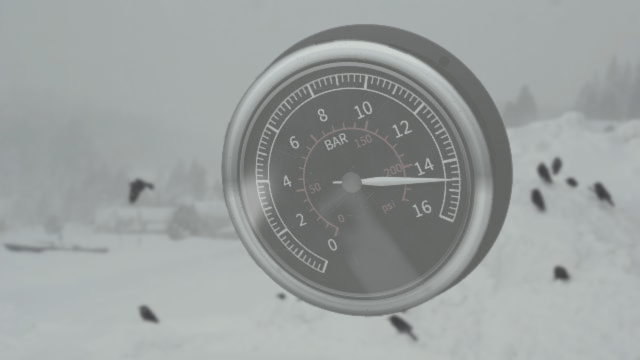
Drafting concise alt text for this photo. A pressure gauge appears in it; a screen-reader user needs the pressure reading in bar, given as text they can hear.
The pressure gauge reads 14.6 bar
